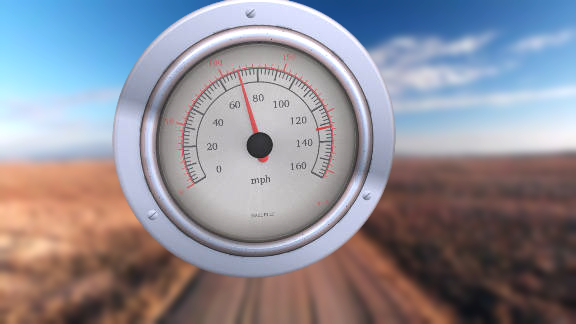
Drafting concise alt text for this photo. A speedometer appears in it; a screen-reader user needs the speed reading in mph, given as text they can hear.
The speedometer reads 70 mph
